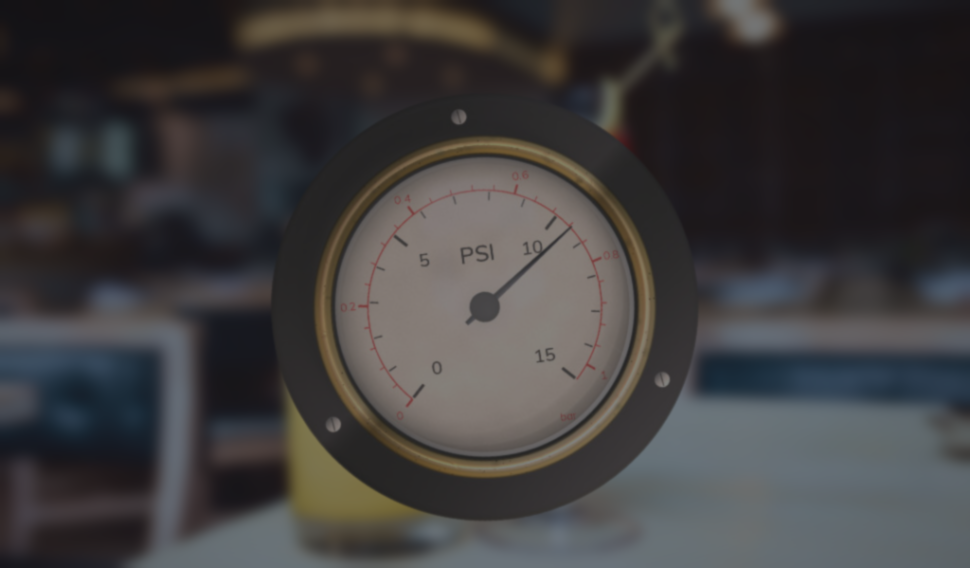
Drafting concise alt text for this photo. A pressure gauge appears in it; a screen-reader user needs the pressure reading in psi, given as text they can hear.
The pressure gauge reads 10.5 psi
